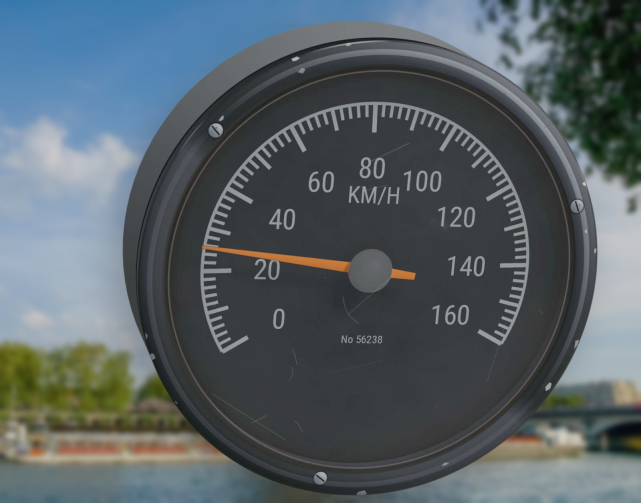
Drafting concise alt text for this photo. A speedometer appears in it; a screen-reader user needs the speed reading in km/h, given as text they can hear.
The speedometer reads 26 km/h
